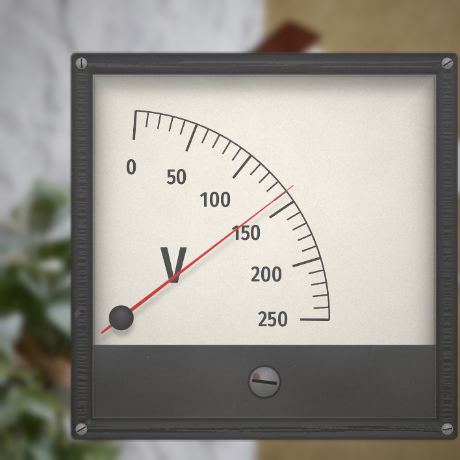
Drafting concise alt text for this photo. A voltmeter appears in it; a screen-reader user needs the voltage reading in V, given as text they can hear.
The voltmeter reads 140 V
